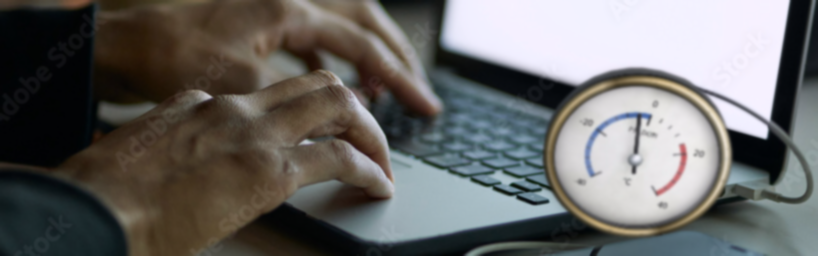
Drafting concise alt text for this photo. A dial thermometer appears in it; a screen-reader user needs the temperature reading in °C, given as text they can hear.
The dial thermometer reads -4 °C
